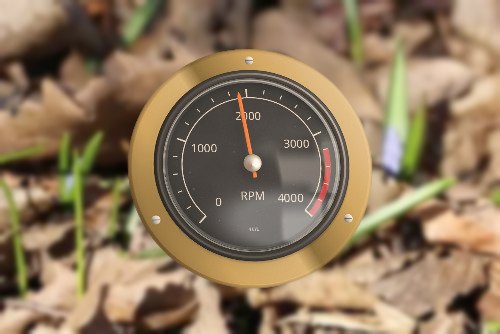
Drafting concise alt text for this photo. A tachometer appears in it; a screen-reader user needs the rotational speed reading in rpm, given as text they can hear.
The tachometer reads 1900 rpm
